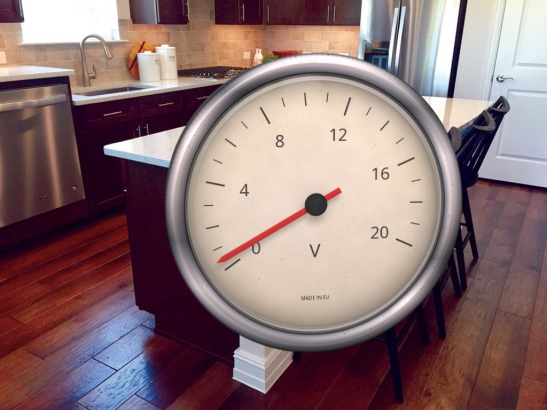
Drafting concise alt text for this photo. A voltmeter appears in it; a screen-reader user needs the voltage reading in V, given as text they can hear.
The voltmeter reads 0.5 V
